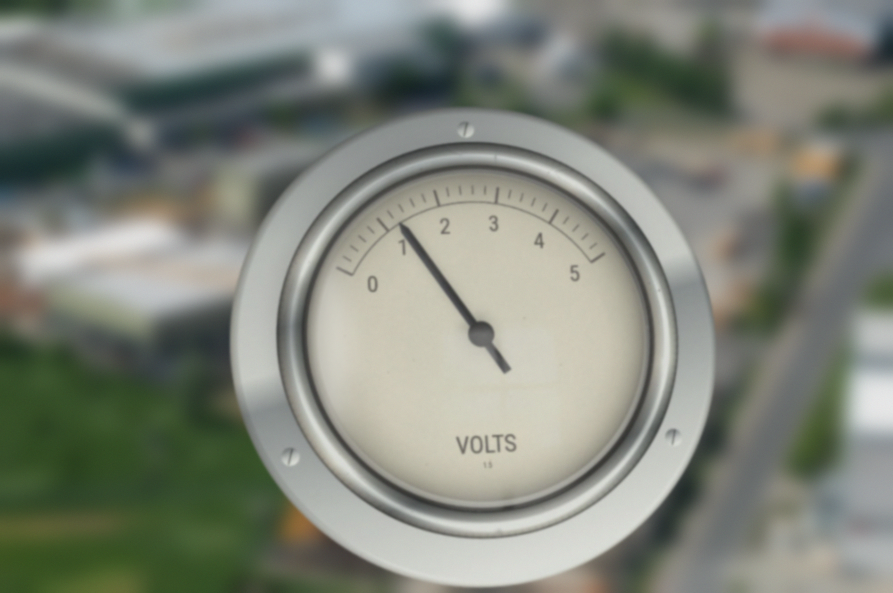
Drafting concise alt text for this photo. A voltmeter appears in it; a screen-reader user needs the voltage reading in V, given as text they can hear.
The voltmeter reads 1.2 V
